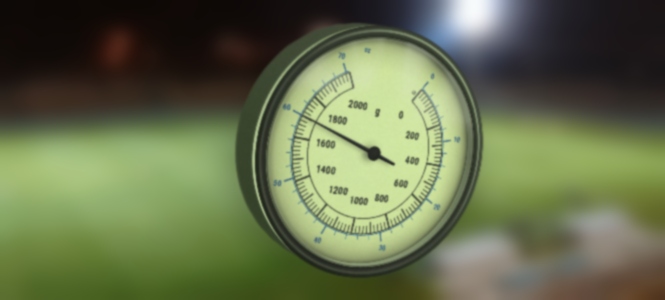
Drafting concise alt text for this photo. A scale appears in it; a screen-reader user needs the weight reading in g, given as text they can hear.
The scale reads 1700 g
